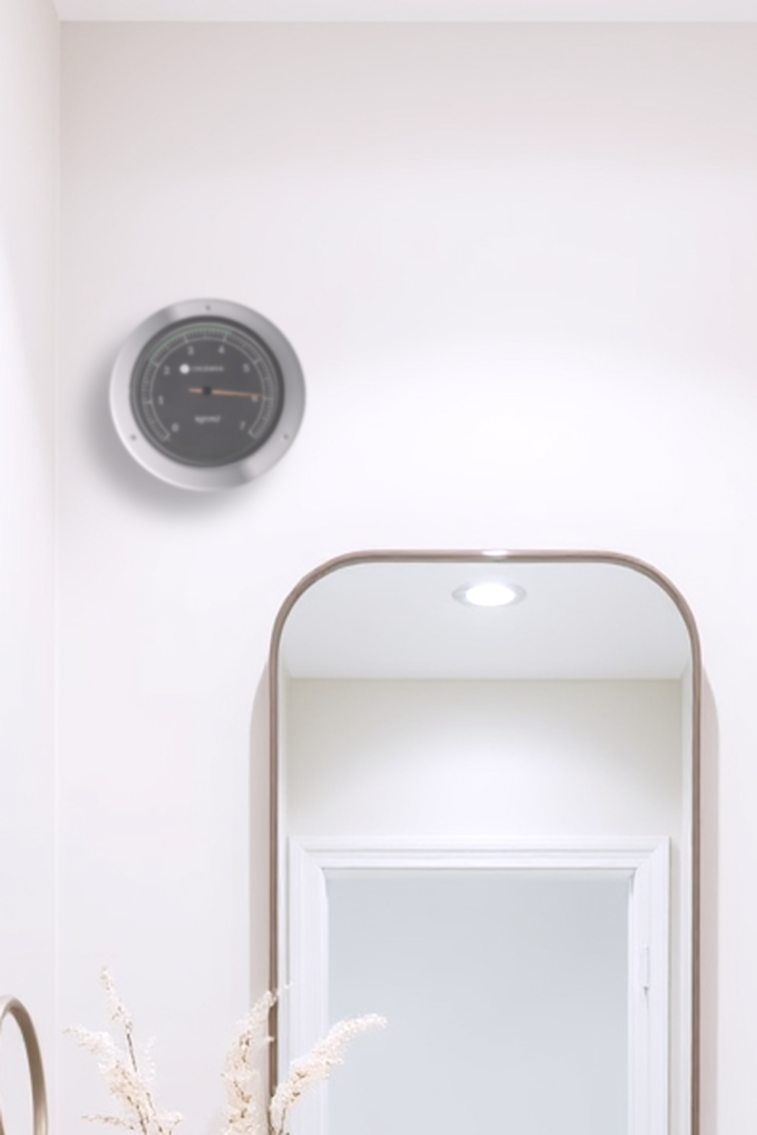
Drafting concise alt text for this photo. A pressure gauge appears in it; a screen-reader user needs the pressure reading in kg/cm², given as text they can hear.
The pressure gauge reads 6 kg/cm²
